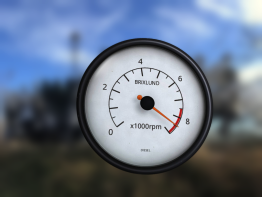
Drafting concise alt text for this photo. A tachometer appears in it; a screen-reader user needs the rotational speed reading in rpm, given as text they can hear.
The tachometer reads 8500 rpm
